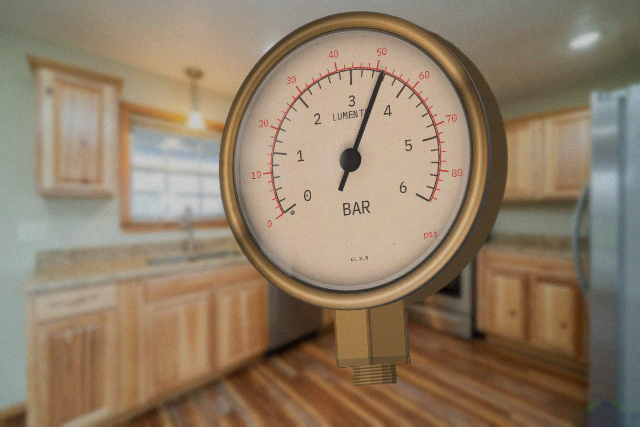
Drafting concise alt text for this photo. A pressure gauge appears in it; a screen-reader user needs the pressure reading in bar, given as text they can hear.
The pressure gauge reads 3.6 bar
